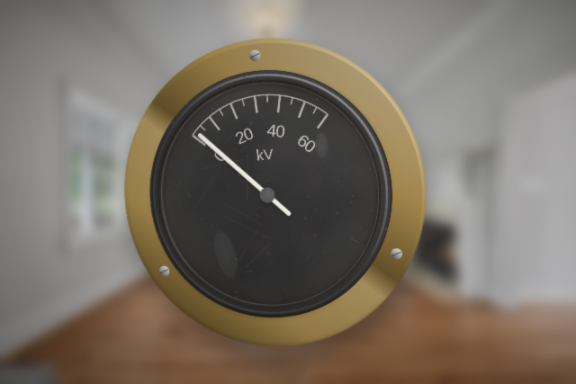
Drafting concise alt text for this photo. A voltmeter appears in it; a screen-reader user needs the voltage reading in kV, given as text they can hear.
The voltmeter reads 2.5 kV
